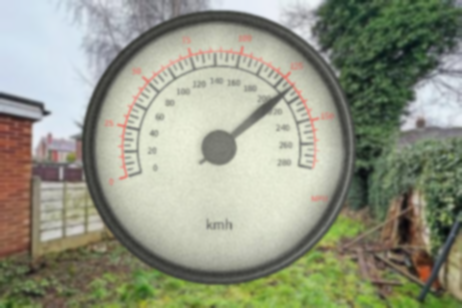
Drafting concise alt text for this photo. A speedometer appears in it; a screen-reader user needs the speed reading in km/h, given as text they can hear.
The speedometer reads 210 km/h
